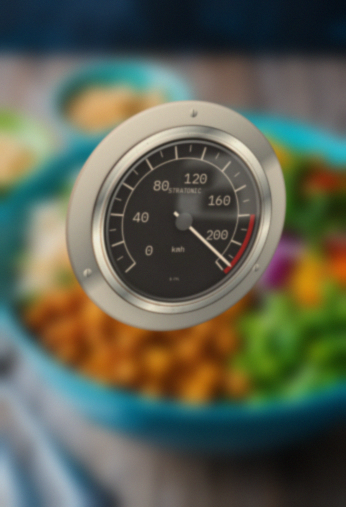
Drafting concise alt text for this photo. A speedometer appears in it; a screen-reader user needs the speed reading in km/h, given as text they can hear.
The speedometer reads 215 km/h
